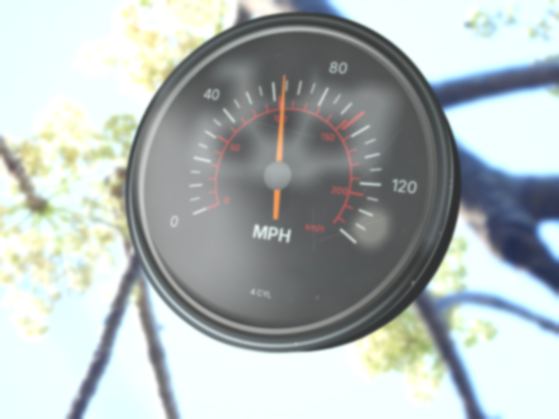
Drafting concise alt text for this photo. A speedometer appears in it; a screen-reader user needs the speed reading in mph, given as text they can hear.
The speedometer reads 65 mph
